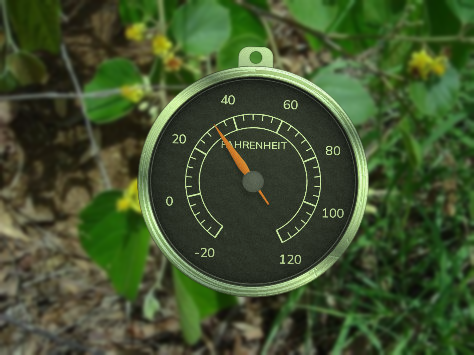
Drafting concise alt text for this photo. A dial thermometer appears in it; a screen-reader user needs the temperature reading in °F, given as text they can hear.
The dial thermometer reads 32 °F
